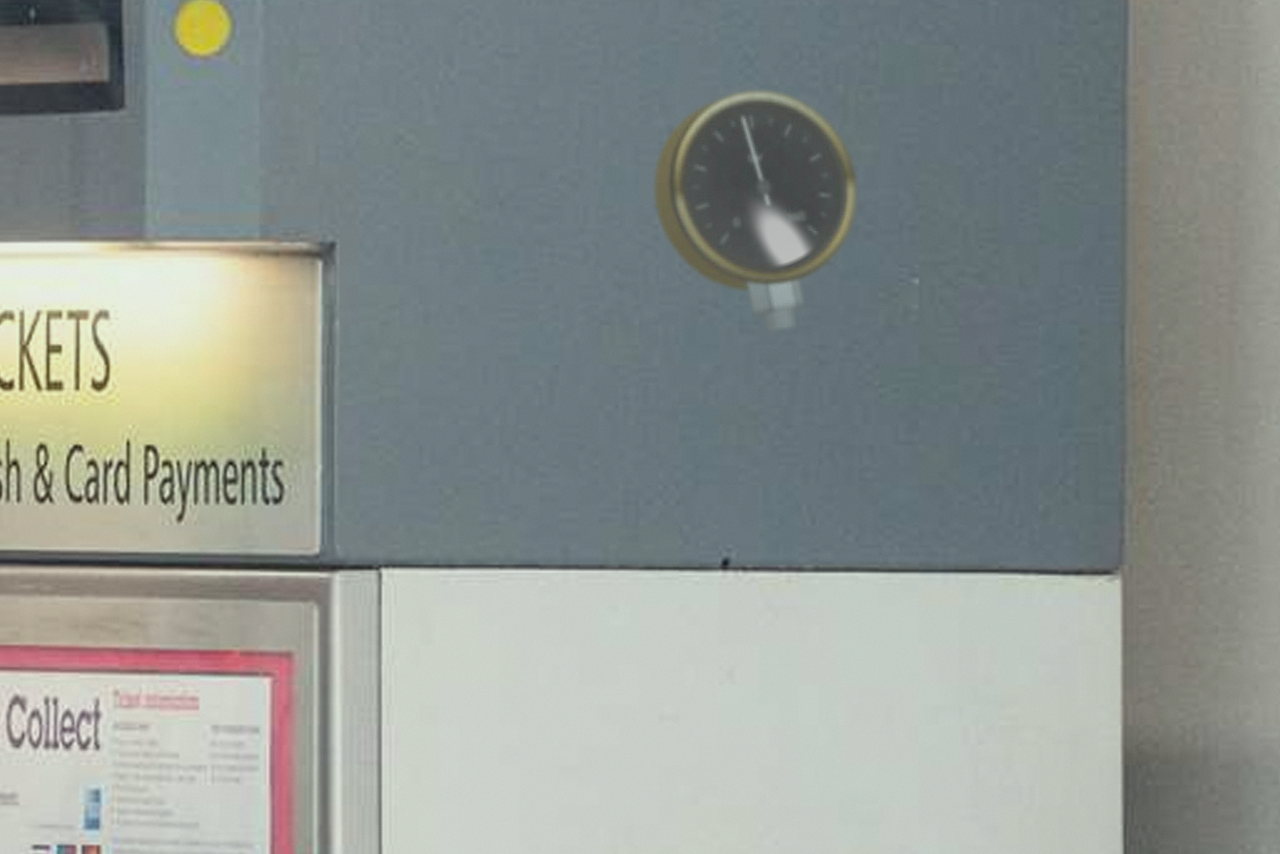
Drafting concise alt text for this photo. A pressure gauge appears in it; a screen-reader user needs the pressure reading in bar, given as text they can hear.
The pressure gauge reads 75 bar
